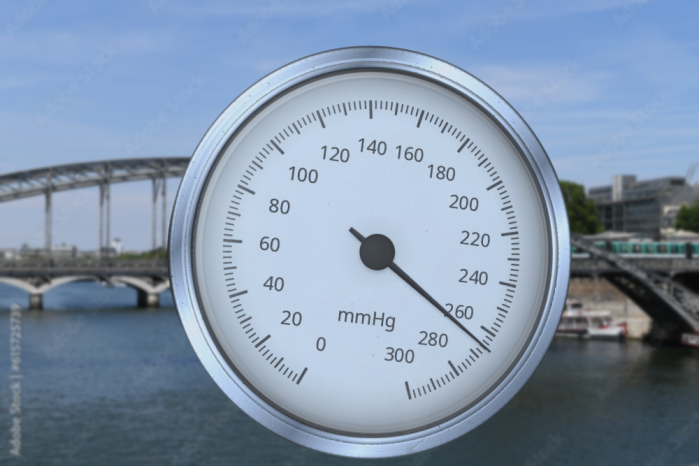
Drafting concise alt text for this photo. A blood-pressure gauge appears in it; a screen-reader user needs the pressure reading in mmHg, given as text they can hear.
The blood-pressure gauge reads 266 mmHg
